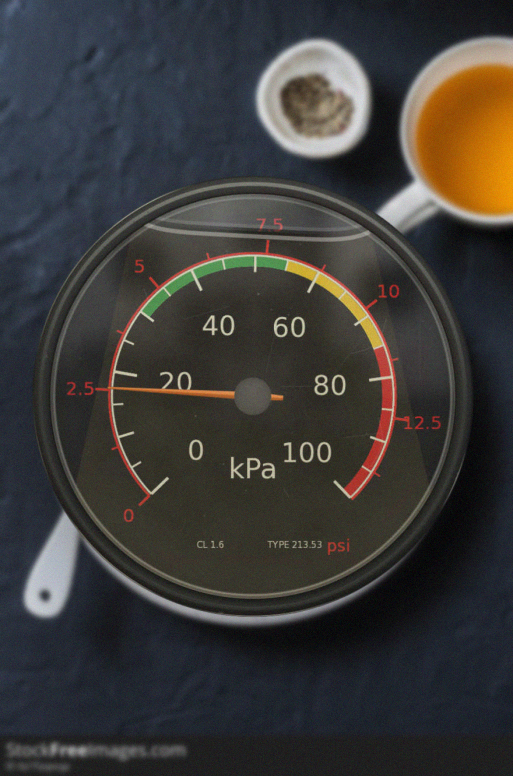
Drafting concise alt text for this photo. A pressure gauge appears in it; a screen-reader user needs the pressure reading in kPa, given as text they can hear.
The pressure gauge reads 17.5 kPa
